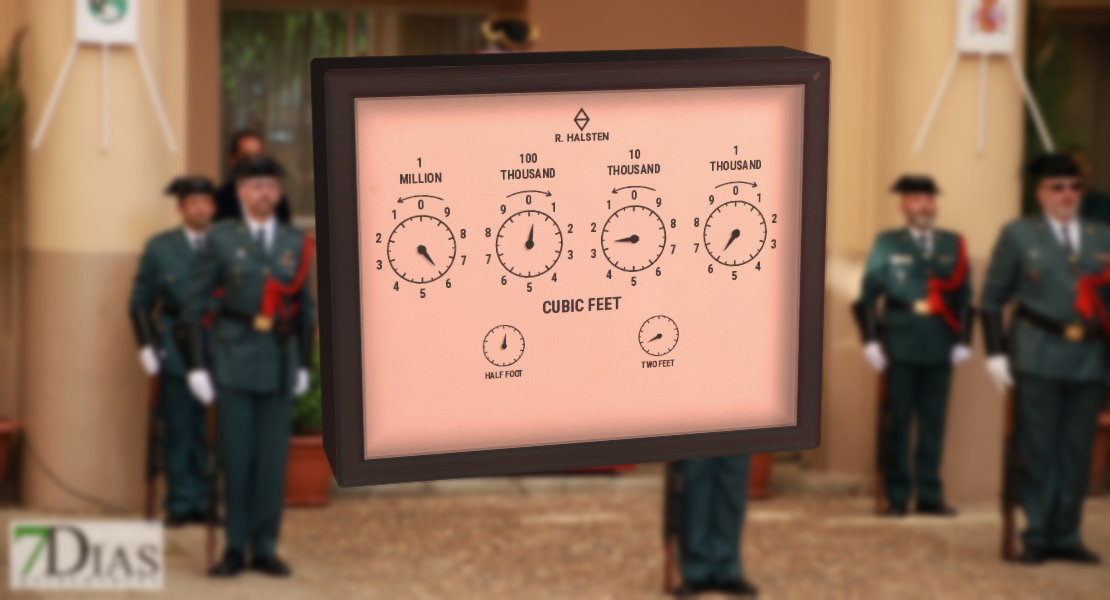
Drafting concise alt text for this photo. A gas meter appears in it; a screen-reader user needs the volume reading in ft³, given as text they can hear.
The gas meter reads 602600 ft³
